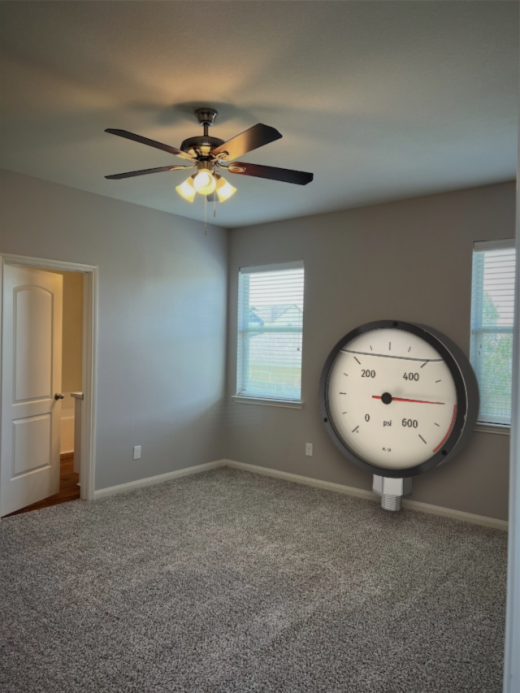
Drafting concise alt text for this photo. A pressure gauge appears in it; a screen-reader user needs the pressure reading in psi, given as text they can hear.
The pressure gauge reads 500 psi
